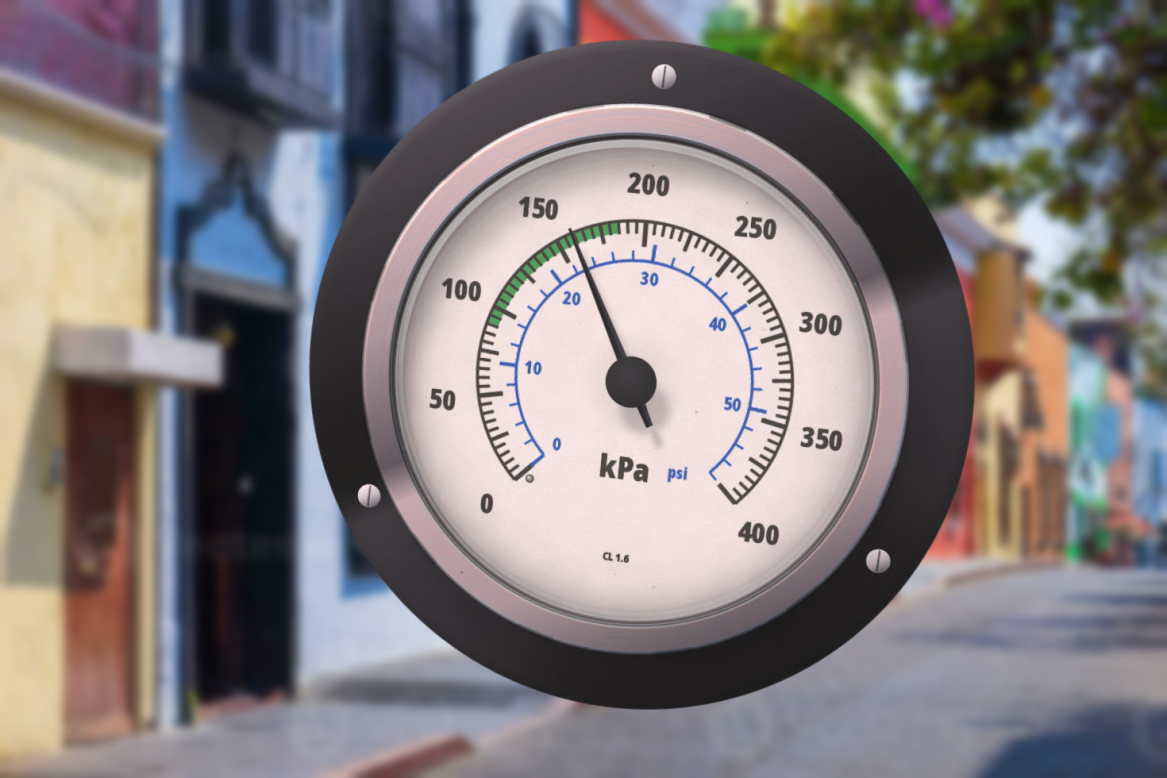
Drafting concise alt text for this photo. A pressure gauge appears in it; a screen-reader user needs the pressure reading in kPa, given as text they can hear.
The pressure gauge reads 160 kPa
